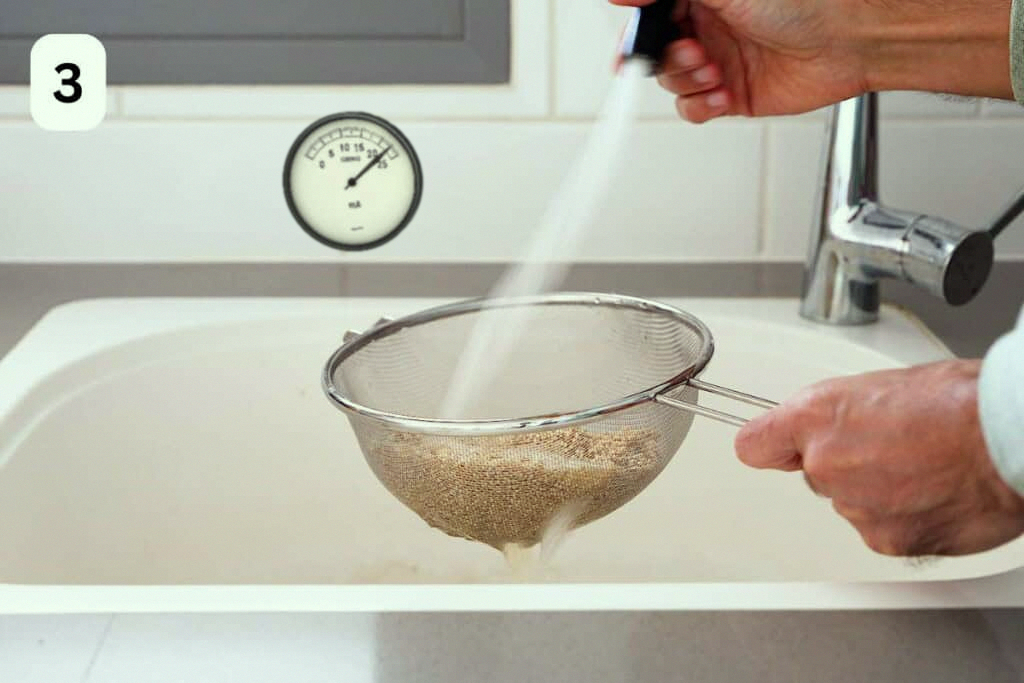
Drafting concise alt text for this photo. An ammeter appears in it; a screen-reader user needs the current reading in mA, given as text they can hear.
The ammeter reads 22.5 mA
